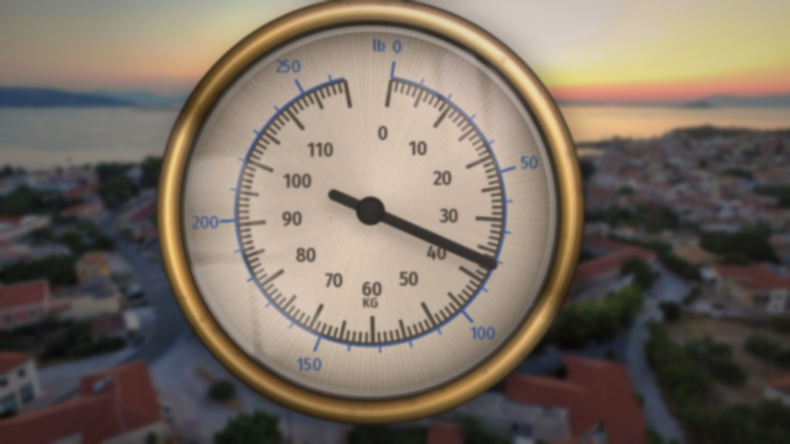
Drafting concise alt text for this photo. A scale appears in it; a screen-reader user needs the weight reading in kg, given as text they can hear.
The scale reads 37 kg
